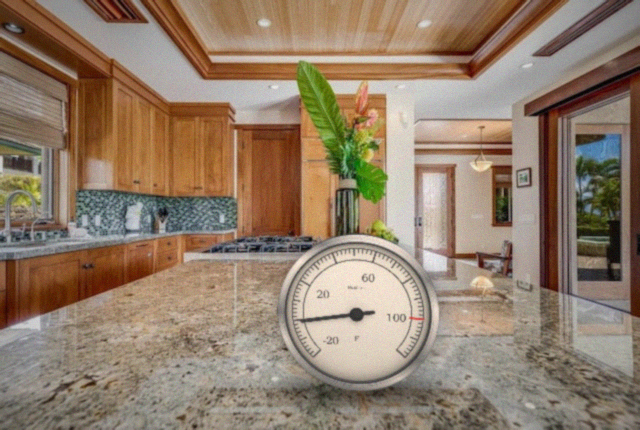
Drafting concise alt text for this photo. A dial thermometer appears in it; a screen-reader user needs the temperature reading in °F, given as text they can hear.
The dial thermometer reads 0 °F
